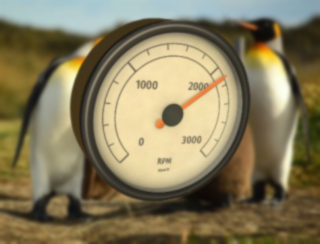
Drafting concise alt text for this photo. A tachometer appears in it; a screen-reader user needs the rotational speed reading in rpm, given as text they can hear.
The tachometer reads 2100 rpm
